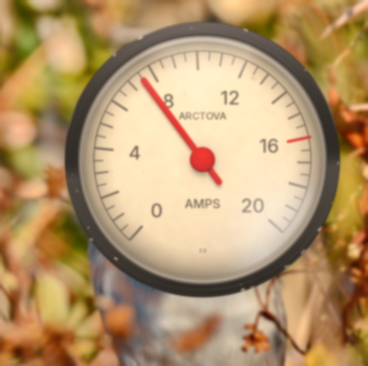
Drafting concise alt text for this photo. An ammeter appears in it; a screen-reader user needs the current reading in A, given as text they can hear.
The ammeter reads 7.5 A
